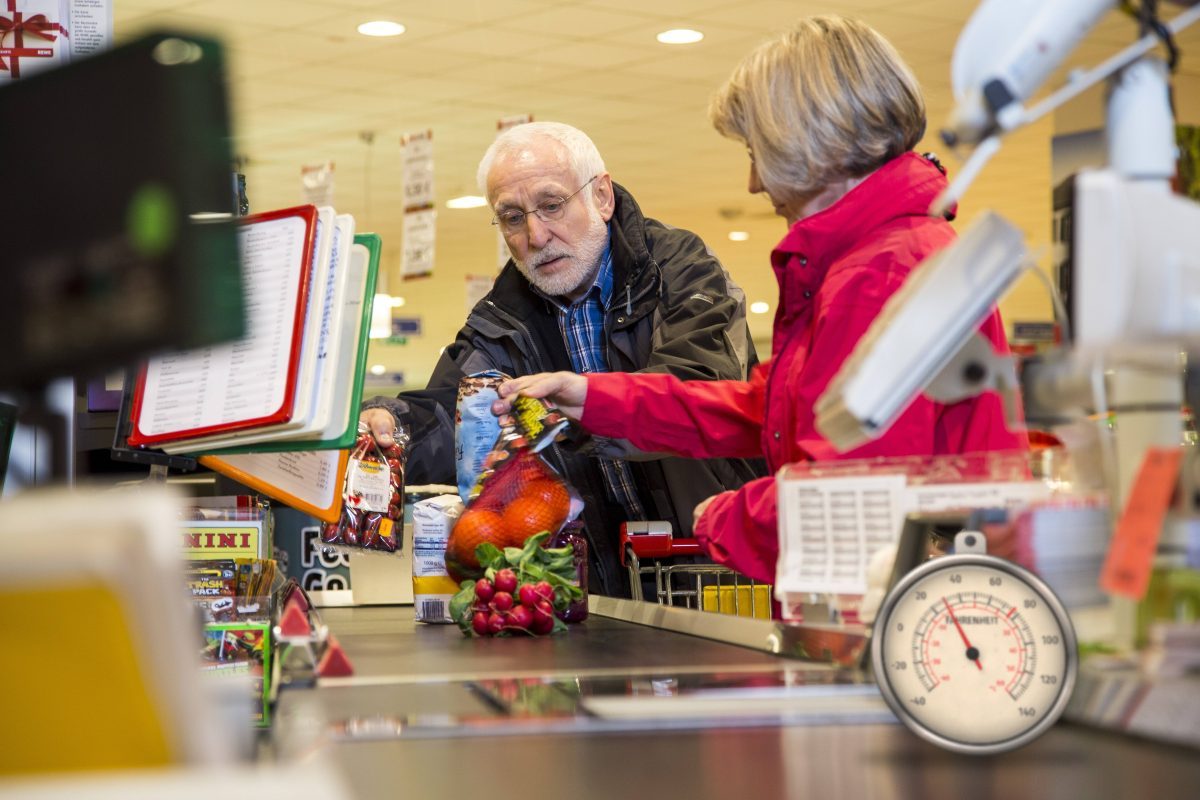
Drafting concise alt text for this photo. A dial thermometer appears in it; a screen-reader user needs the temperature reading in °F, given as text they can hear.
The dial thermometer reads 30 °F
